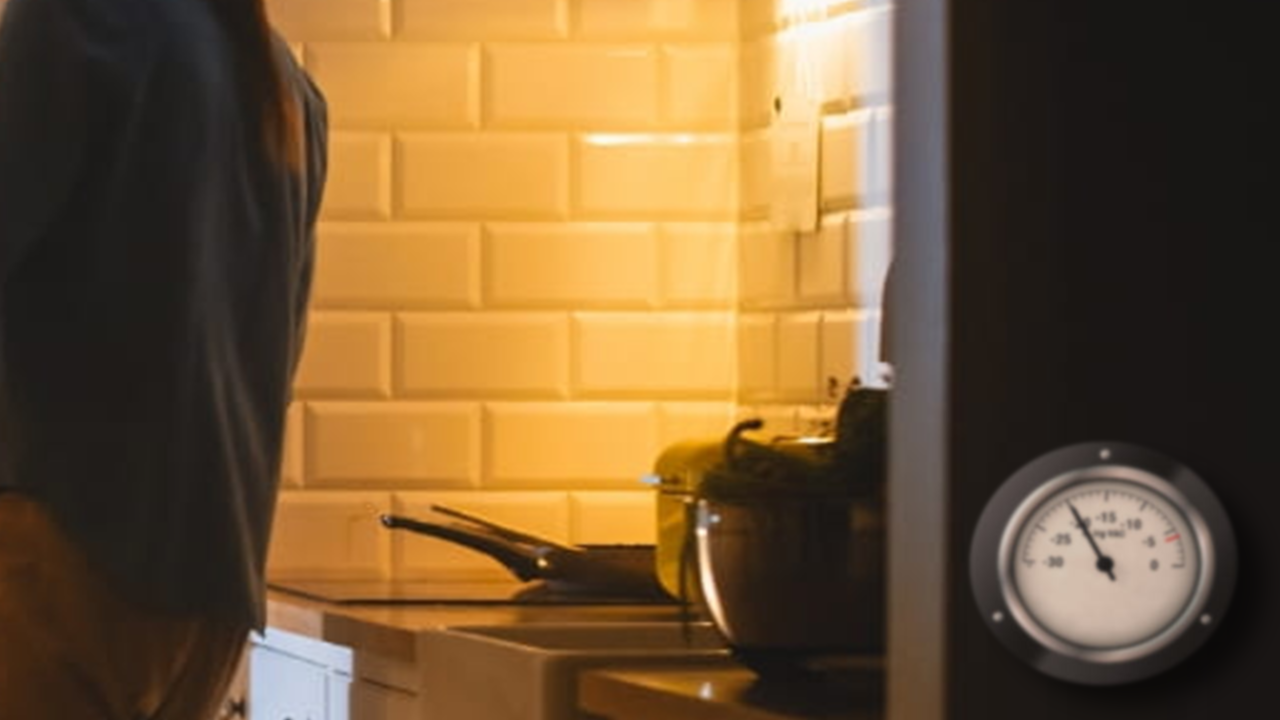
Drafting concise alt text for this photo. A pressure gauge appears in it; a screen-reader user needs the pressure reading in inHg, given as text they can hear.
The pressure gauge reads -20 inHg
